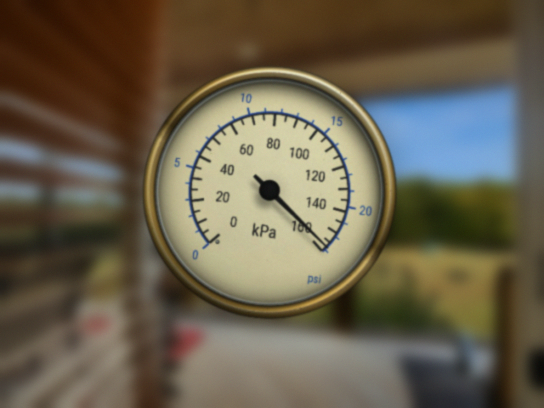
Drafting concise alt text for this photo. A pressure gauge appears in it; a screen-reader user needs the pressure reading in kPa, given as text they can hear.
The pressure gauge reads 157.5 kPa
